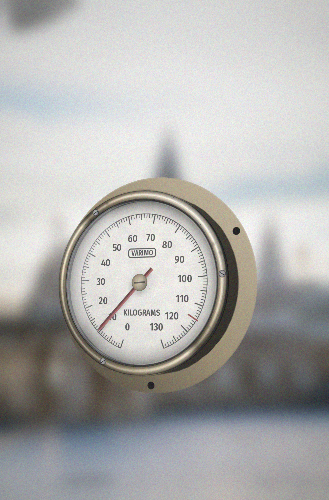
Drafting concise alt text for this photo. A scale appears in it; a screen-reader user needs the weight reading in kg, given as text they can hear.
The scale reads 10 kg
